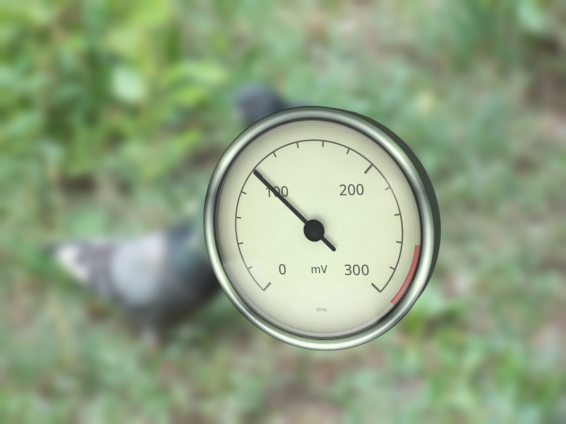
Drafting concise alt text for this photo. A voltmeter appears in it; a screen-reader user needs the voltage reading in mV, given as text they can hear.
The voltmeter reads 100 mV
